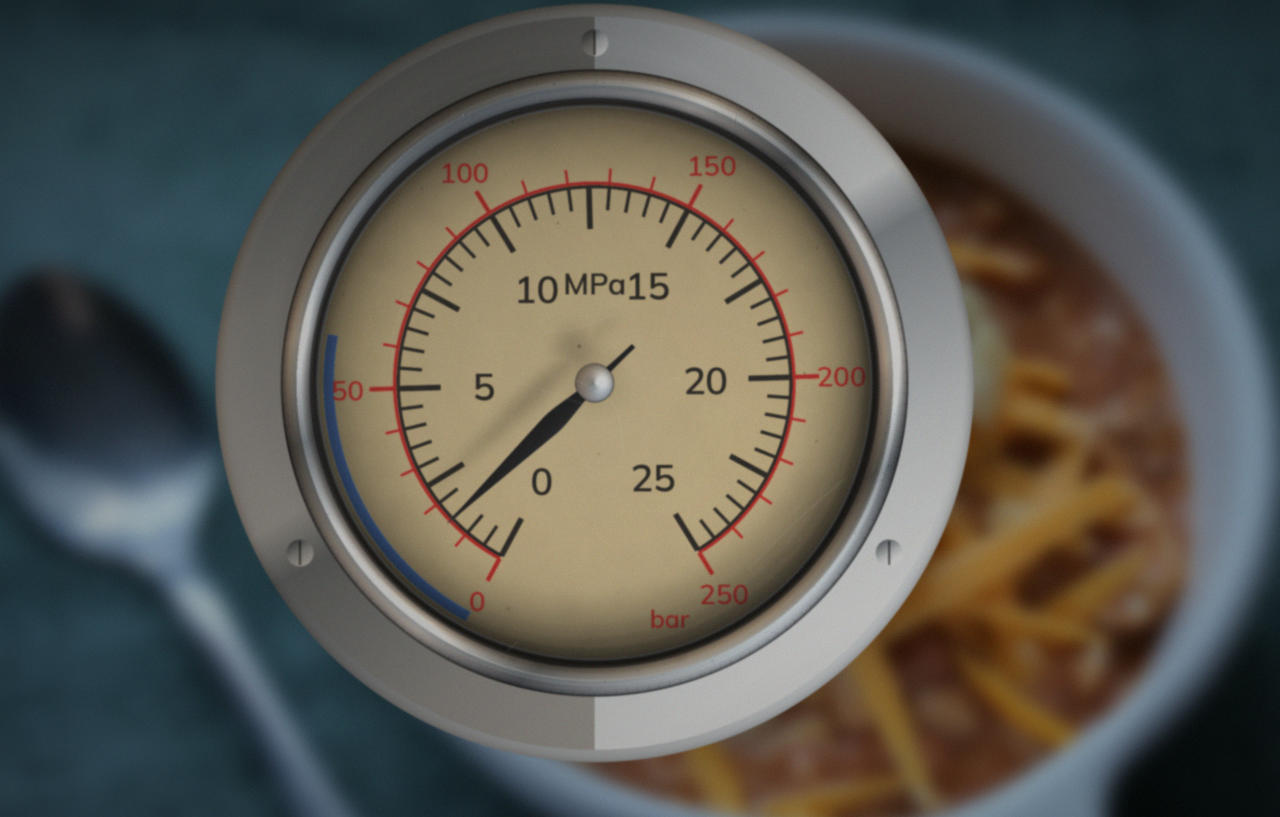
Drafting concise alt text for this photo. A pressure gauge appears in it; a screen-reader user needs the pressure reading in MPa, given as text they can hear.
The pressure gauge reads 1.5 MPa
